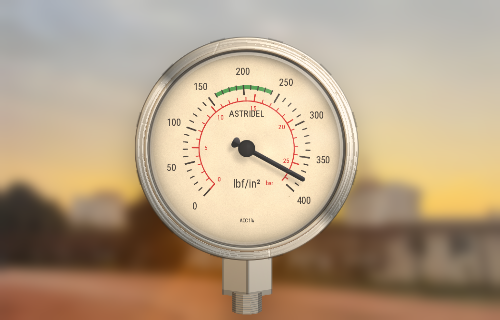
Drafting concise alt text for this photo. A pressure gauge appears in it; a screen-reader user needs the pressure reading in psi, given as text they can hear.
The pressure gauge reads 380 psi
